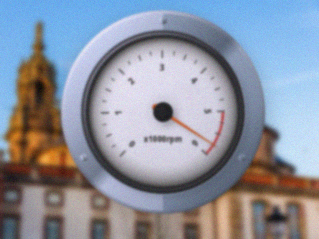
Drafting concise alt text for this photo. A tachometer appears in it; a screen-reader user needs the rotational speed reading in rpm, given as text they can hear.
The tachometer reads 5750 rpm
